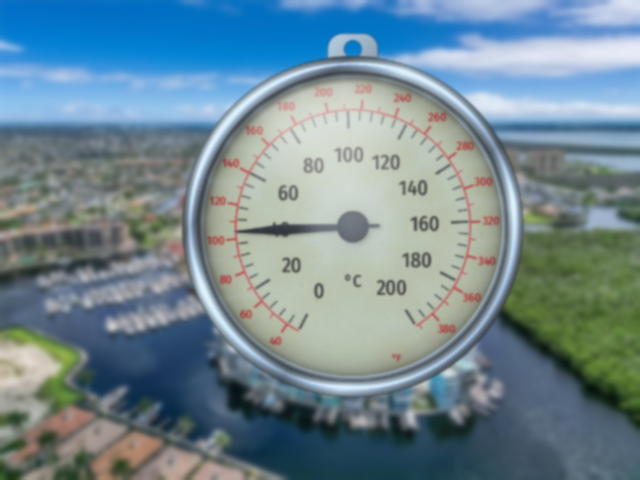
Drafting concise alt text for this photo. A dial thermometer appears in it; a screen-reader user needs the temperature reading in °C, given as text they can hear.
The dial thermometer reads 40 °C
